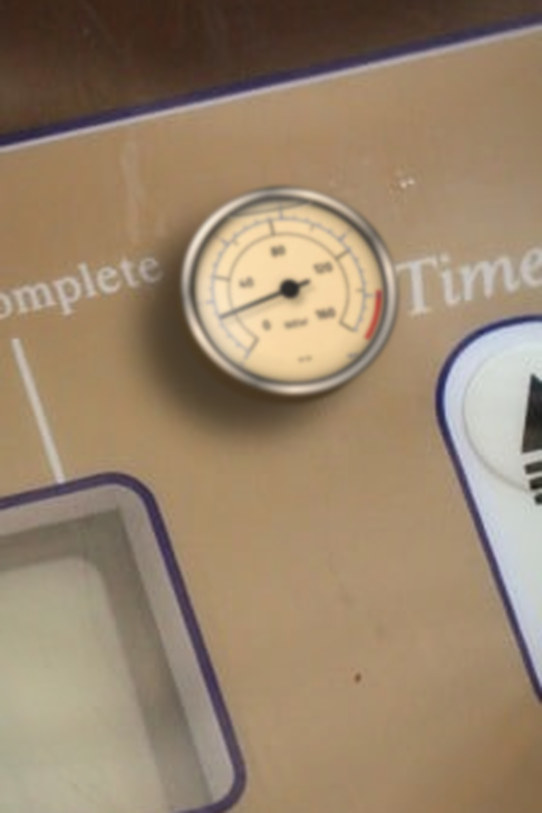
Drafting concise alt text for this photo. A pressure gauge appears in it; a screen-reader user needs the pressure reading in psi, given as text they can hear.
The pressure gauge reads 20 psi
